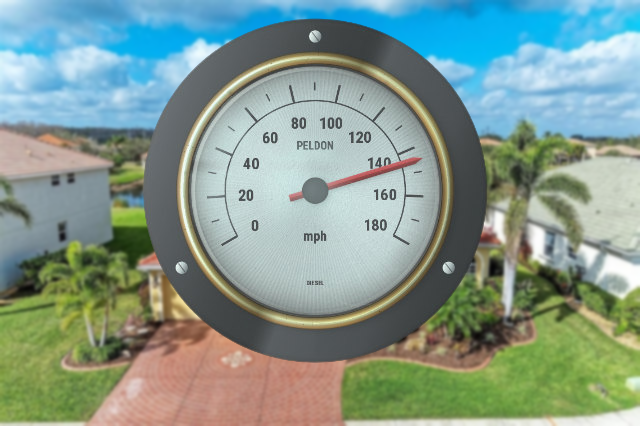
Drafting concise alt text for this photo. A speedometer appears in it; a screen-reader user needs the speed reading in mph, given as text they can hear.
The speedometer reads 145 mph
